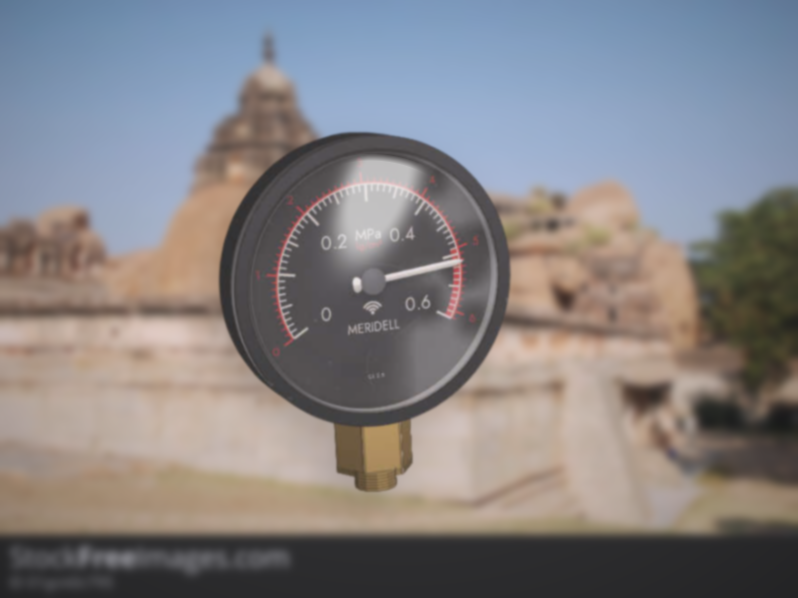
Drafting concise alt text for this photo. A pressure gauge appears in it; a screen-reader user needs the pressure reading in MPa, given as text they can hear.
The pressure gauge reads 0.51 MPa
